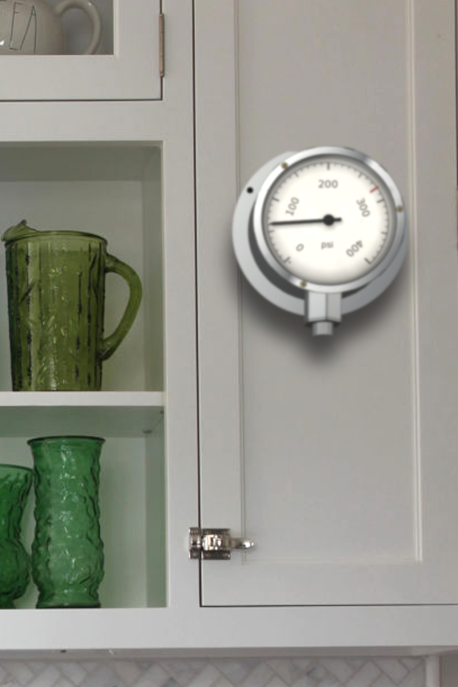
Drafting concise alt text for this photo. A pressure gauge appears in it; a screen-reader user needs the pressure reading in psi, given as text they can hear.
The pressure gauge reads 60 psi
